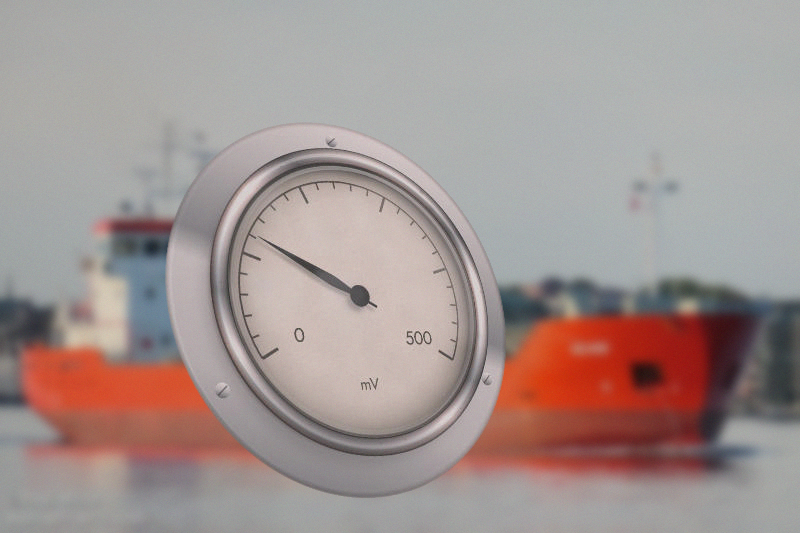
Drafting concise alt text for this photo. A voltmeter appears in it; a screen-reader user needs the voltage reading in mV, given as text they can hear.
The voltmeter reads 120 mV
